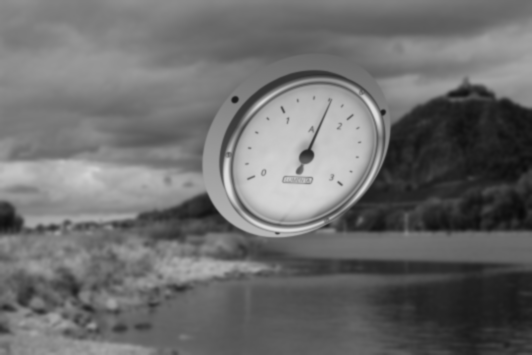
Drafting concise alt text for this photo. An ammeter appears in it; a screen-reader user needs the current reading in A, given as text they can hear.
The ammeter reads 1.6 A
